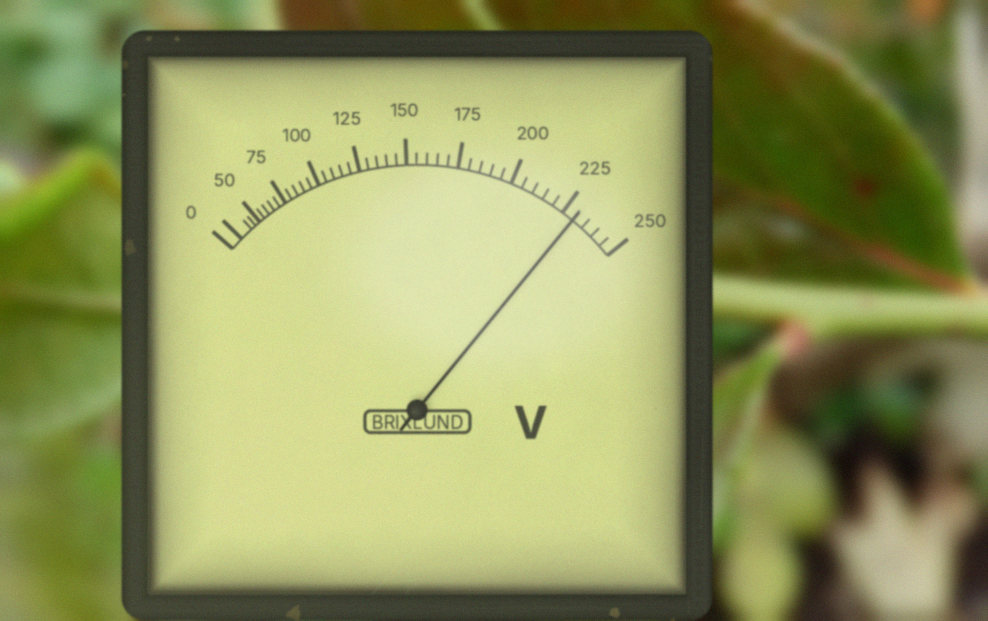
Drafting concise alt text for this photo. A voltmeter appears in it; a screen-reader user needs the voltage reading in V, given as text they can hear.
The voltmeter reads 230 V
